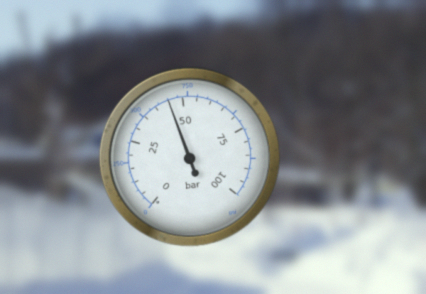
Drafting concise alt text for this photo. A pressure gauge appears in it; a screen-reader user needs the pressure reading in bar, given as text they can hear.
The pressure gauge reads 45 bar
